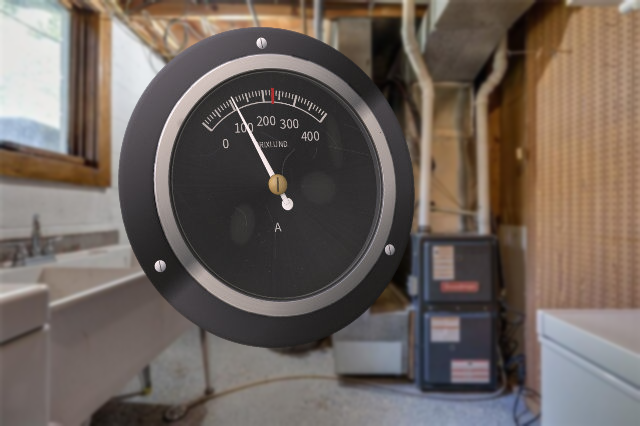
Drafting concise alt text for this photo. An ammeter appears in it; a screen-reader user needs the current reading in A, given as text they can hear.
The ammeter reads 100 A
